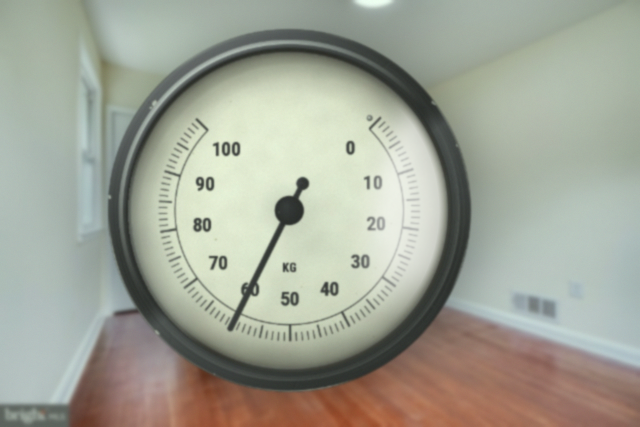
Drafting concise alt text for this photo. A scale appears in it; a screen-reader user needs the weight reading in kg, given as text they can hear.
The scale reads 60 kg
